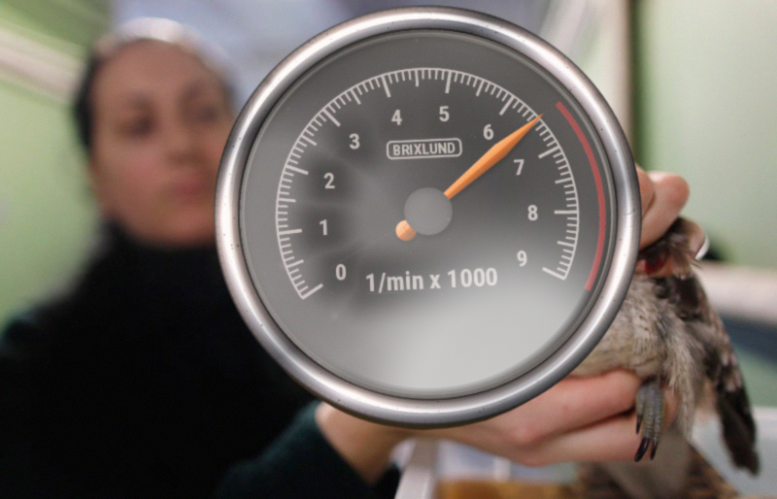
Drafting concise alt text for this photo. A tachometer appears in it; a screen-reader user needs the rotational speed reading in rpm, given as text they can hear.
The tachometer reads 6500 rpm
